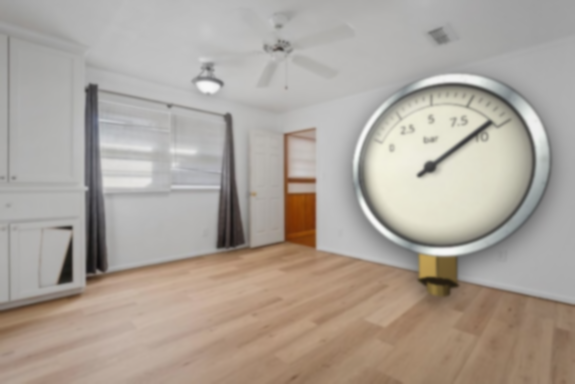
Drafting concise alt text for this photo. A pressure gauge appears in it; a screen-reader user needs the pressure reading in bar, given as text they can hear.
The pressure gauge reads 9.5 bar
